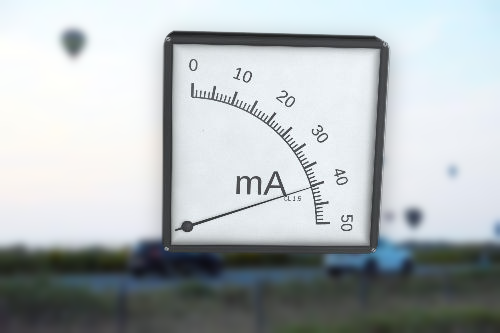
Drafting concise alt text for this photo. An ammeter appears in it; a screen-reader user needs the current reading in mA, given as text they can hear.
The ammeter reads 40 mA
